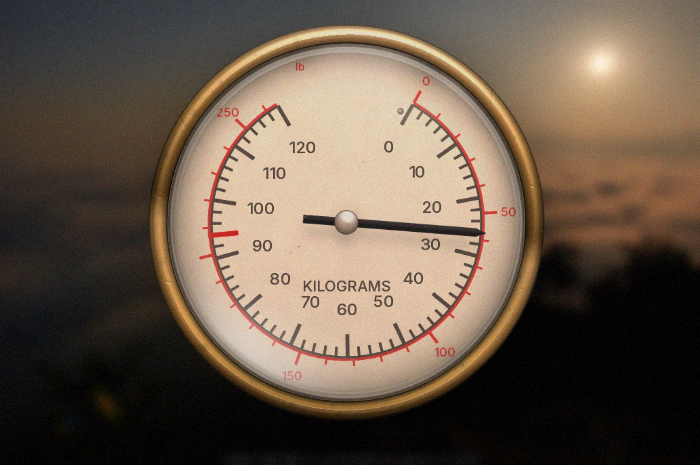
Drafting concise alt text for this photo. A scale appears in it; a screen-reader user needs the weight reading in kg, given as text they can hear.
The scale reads 26 kg
